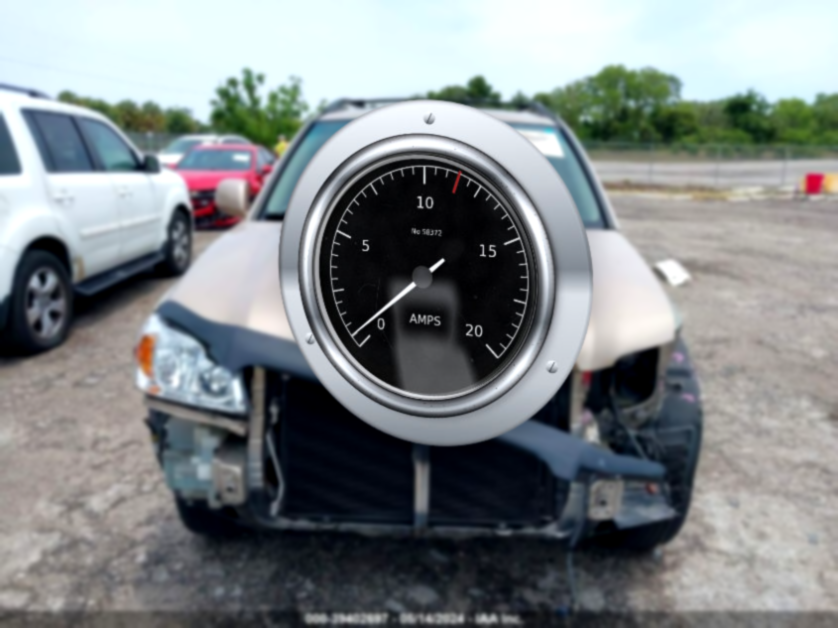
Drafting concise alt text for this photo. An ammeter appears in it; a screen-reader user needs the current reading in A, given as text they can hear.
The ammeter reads 0.5 A
